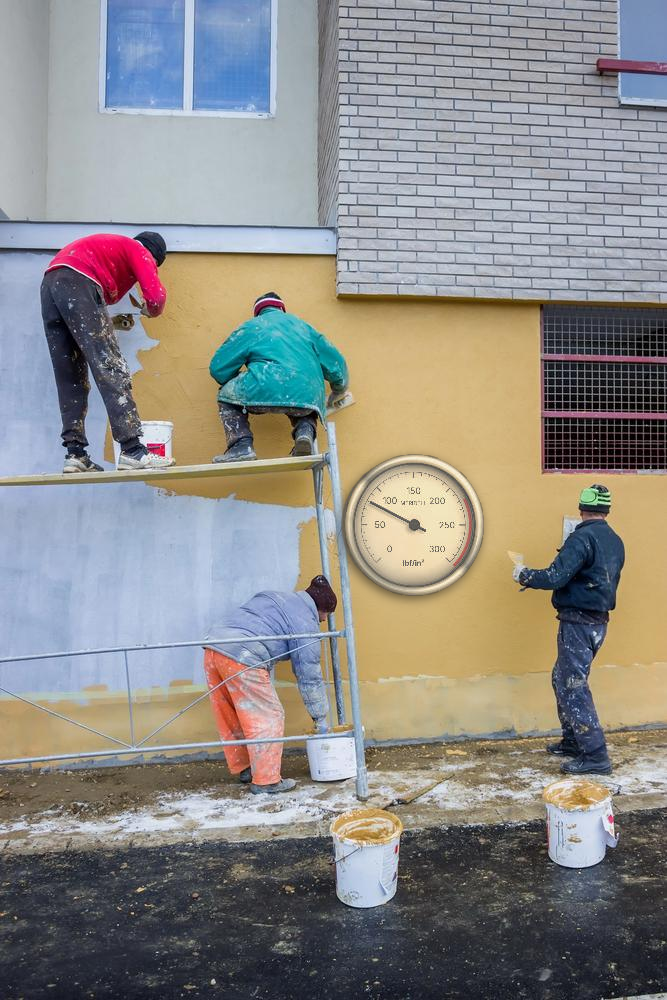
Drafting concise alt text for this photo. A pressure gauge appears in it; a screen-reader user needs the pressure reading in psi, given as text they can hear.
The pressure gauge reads 80 psi
